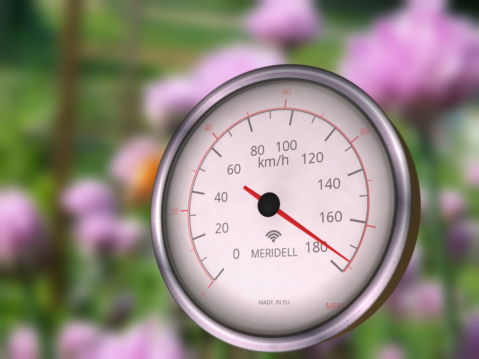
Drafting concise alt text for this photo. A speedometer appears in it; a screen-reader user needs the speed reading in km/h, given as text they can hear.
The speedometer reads 175 km/h
